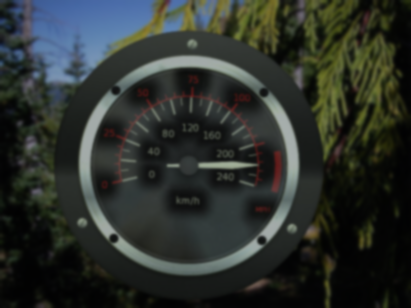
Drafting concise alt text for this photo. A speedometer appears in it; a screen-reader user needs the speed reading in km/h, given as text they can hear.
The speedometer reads 220 km/h
